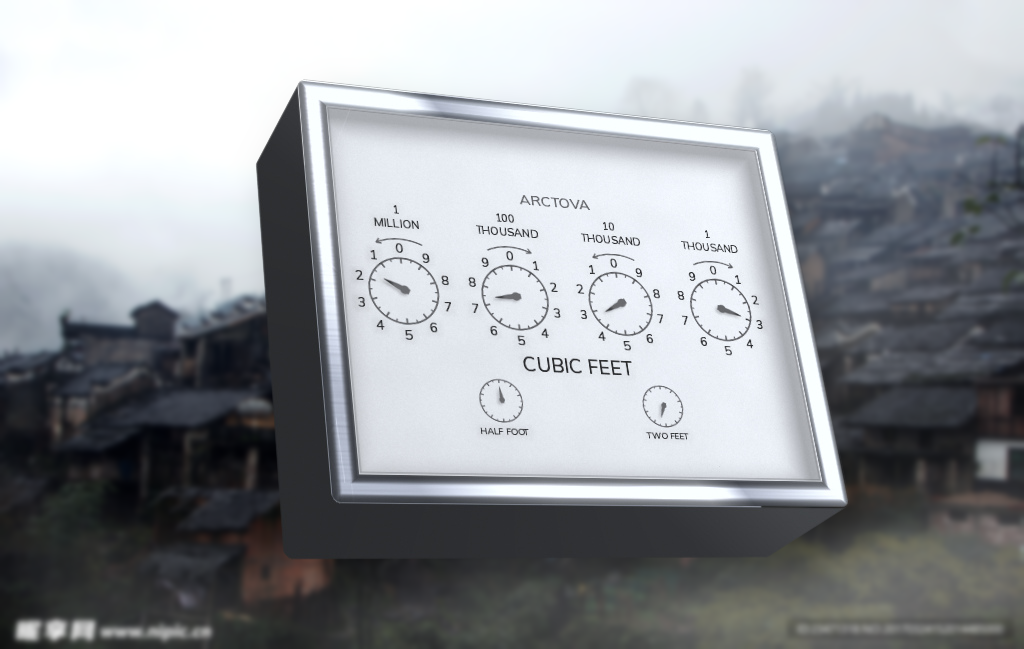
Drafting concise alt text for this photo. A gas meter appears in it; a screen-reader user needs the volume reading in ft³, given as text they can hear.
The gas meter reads 173300 ft³
